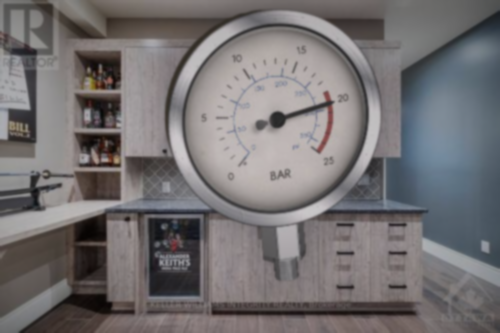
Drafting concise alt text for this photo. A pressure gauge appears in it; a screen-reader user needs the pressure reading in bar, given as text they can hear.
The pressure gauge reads 20 bar
